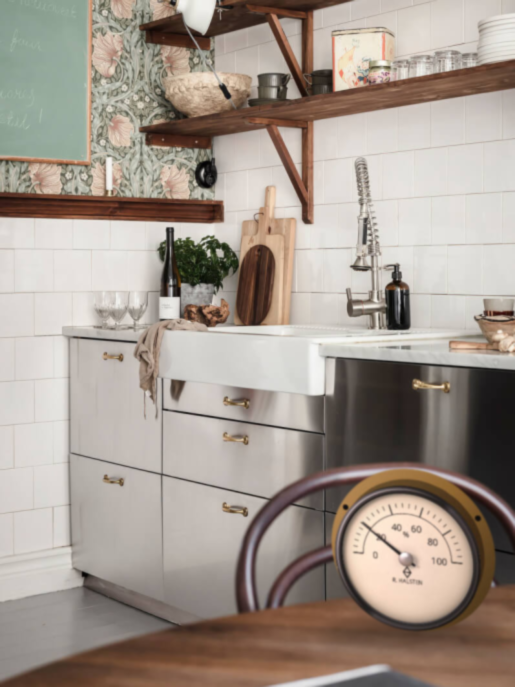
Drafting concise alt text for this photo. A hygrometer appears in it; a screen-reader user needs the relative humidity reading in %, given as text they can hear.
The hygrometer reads 20 %
